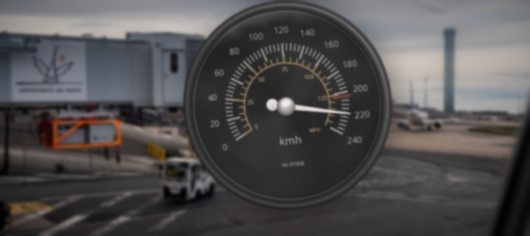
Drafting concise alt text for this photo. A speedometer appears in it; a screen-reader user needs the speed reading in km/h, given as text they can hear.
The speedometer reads 220 km/h
